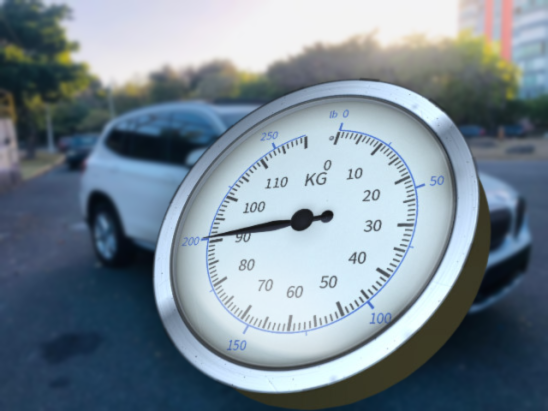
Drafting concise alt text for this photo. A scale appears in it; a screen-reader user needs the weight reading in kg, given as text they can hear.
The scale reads 90 kg
